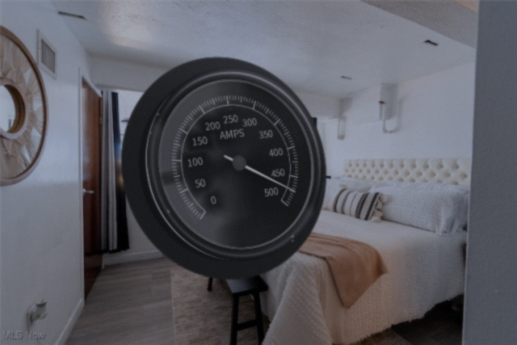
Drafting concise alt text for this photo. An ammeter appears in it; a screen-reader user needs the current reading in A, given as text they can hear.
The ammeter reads 475 A
